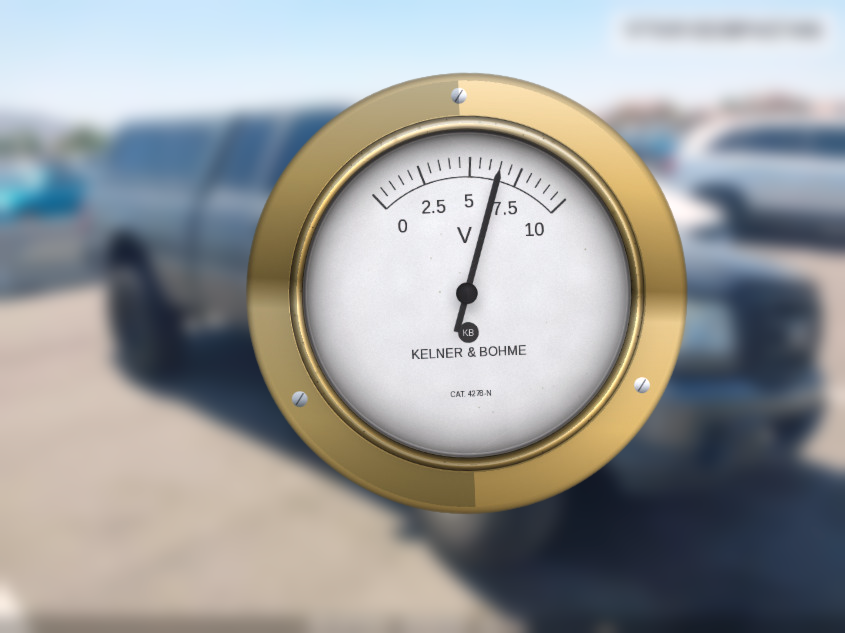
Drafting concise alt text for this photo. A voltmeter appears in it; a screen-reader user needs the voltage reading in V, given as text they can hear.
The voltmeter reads 6.5 V
